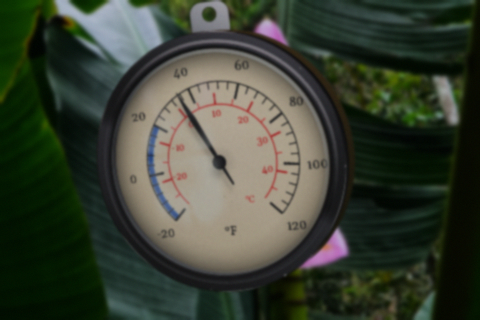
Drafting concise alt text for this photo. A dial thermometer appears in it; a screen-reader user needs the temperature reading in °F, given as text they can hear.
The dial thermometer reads 36 °F
